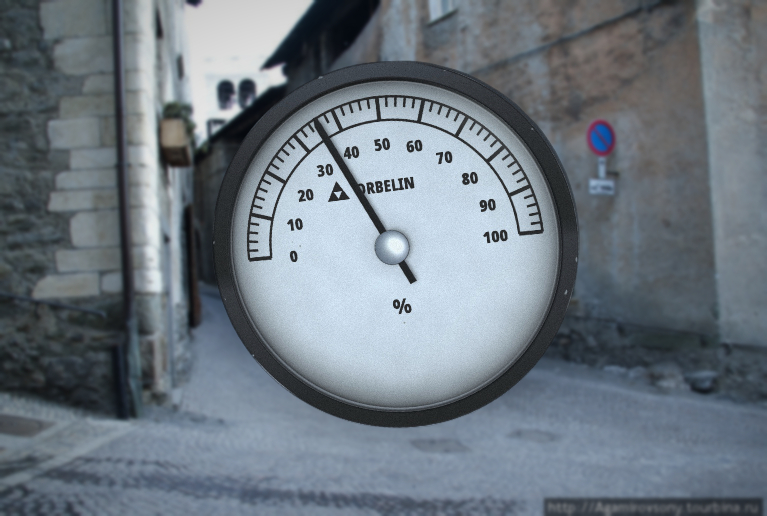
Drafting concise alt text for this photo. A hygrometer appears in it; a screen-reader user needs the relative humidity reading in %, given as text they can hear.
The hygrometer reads 36 %
